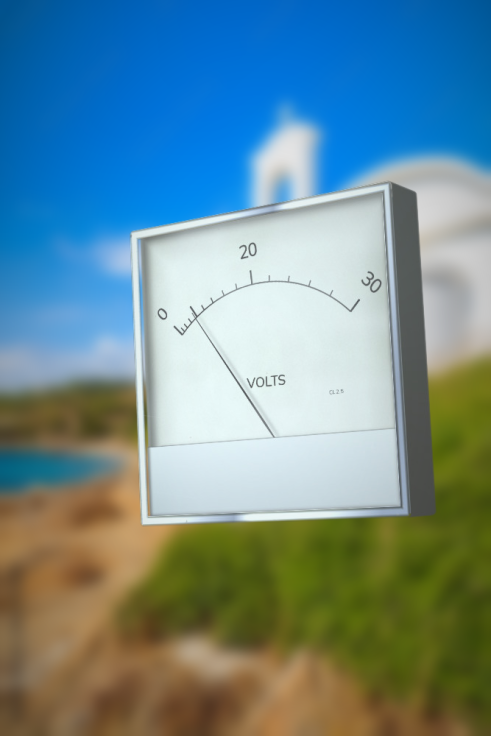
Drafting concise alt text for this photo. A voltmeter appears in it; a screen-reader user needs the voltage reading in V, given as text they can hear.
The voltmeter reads 10 V
